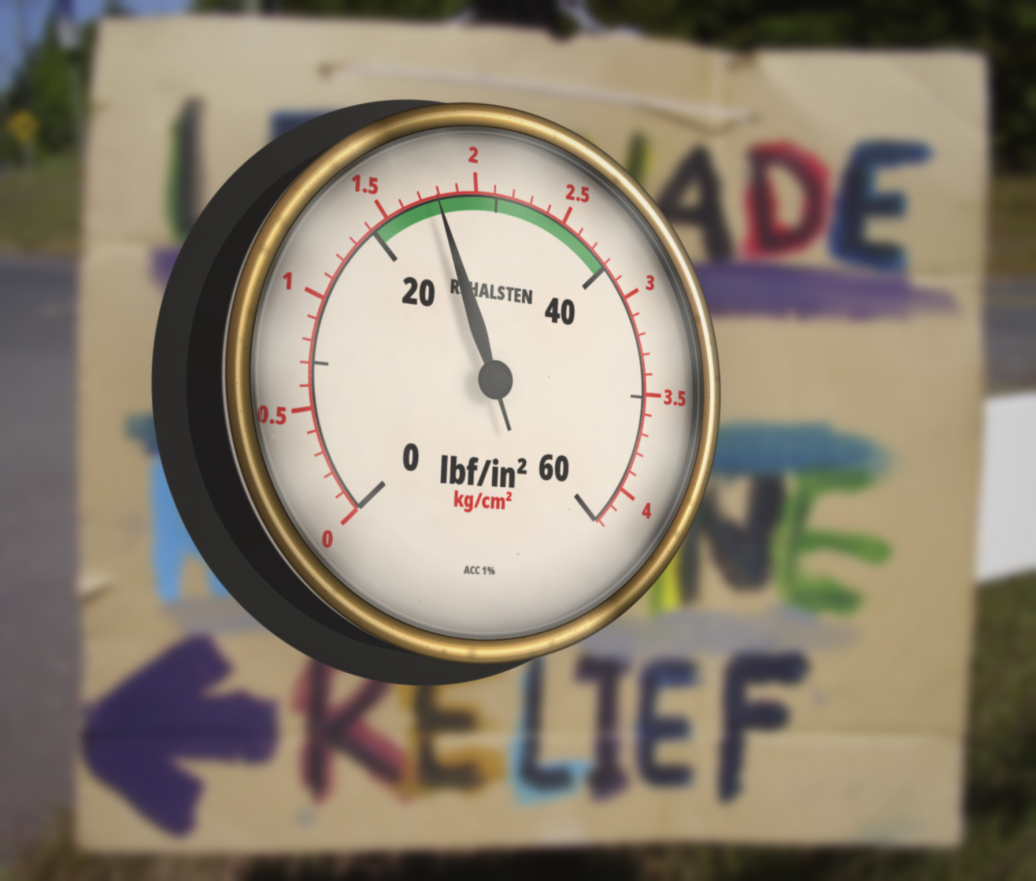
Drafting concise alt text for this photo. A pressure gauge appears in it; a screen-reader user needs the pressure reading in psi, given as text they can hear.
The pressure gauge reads 25 psi
